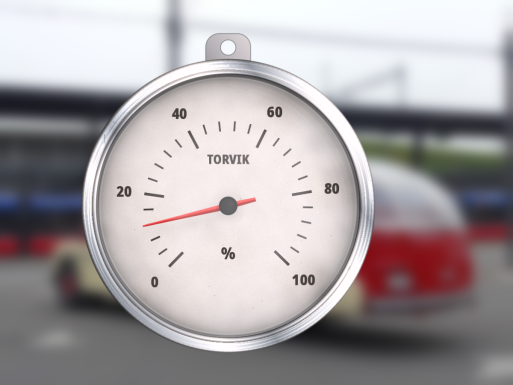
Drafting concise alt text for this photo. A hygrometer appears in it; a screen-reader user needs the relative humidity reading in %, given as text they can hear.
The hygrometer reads 12 %
